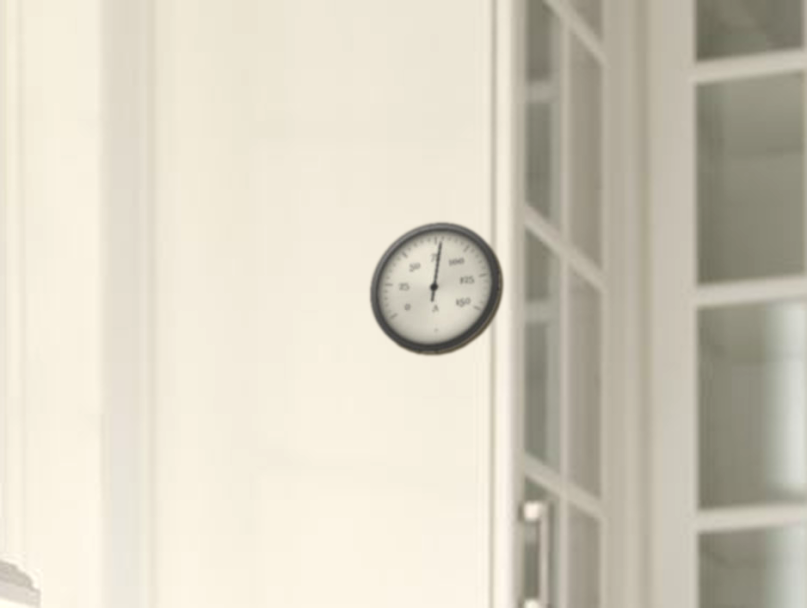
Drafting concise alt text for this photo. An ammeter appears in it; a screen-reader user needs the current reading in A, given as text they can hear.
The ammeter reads 80 A
